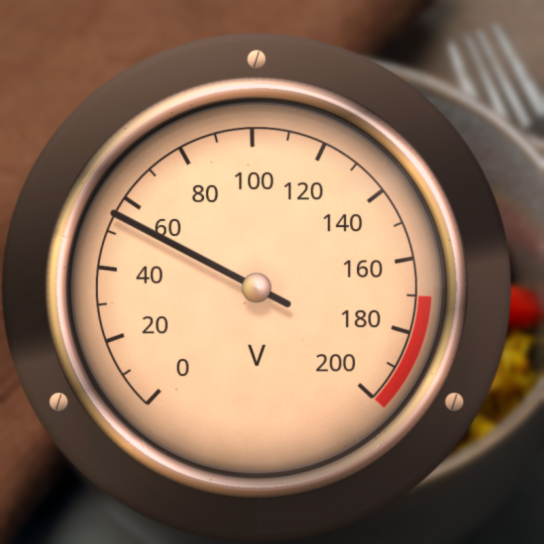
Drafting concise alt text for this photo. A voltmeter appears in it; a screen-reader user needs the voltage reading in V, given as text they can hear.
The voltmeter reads 55 V
